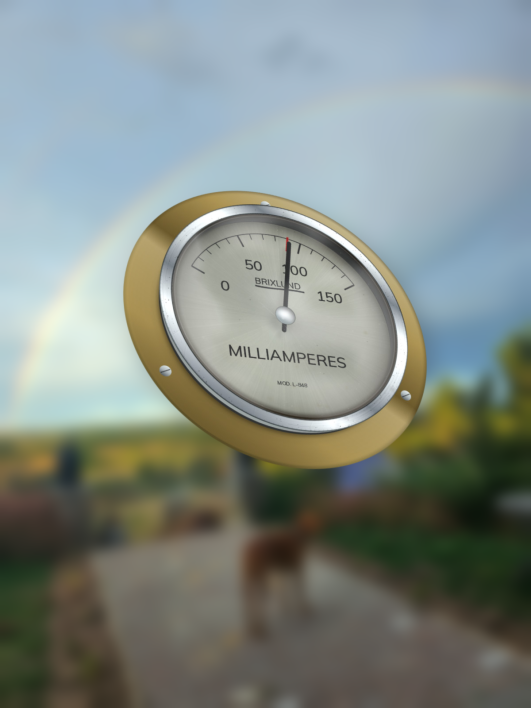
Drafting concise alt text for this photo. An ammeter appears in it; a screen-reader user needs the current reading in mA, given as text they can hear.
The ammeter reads 90 mA
